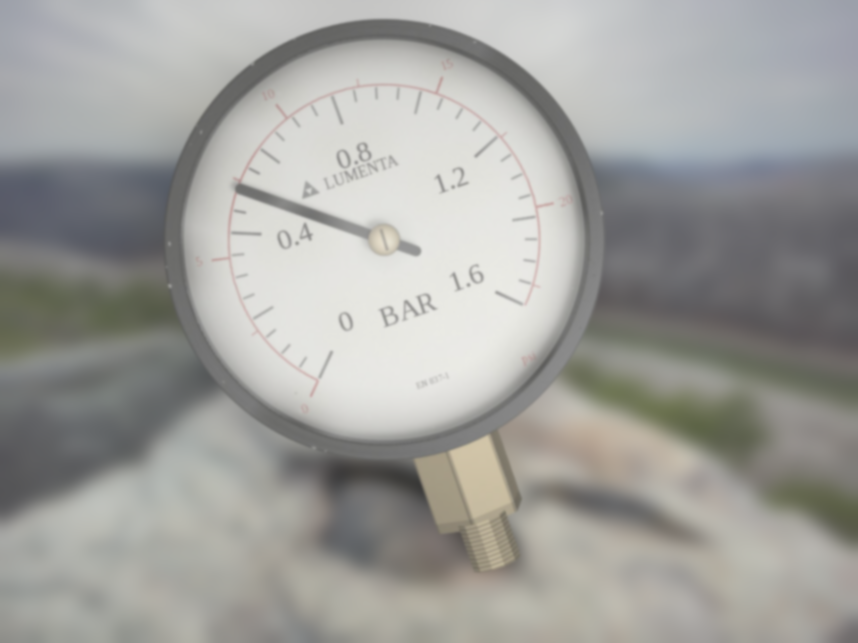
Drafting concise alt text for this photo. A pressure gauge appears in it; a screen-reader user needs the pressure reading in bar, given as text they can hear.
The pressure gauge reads 0.5 bar
